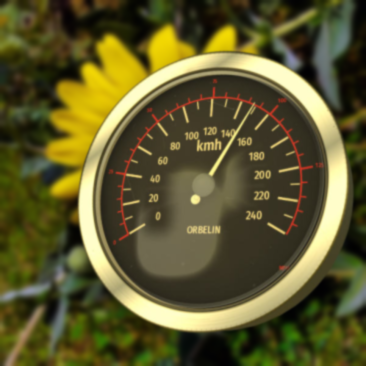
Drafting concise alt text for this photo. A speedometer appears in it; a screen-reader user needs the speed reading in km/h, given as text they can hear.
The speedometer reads 150 km/h
